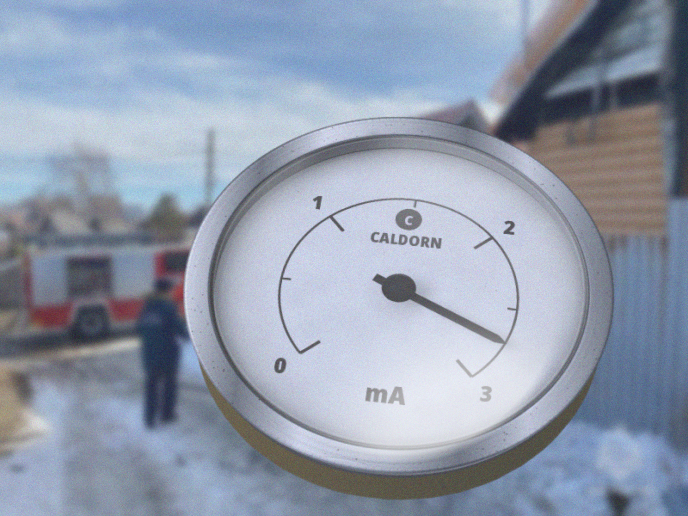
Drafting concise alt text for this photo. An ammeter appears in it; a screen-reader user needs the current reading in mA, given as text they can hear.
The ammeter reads 2.75 mA
